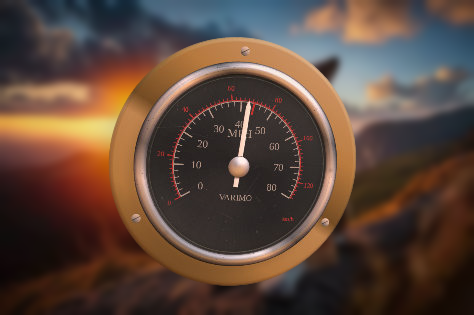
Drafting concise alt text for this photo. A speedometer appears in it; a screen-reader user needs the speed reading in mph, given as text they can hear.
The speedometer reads 42 mph
